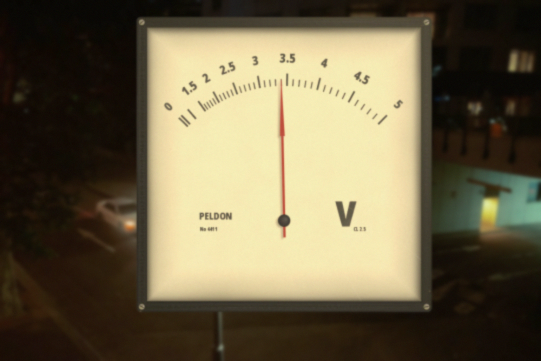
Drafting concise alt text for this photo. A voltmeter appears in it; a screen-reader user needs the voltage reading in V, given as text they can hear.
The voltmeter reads 3.4 V
